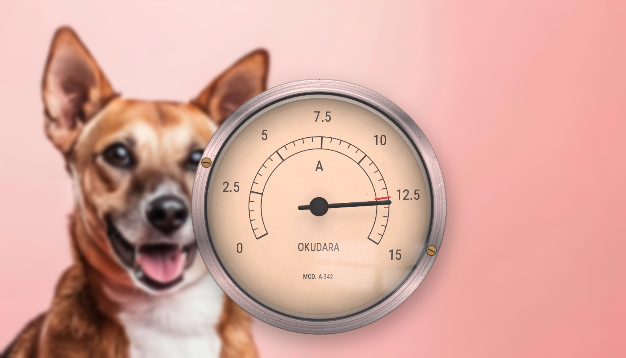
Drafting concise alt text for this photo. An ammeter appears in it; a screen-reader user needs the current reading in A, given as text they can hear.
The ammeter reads 12.75 A
